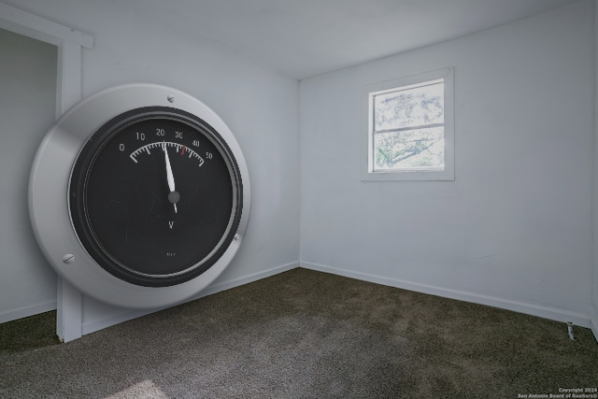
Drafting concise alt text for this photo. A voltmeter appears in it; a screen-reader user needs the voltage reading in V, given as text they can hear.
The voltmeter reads 20 V
